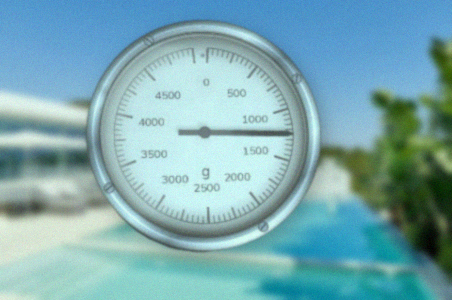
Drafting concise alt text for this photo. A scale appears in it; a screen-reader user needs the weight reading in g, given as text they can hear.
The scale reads 1250 g
